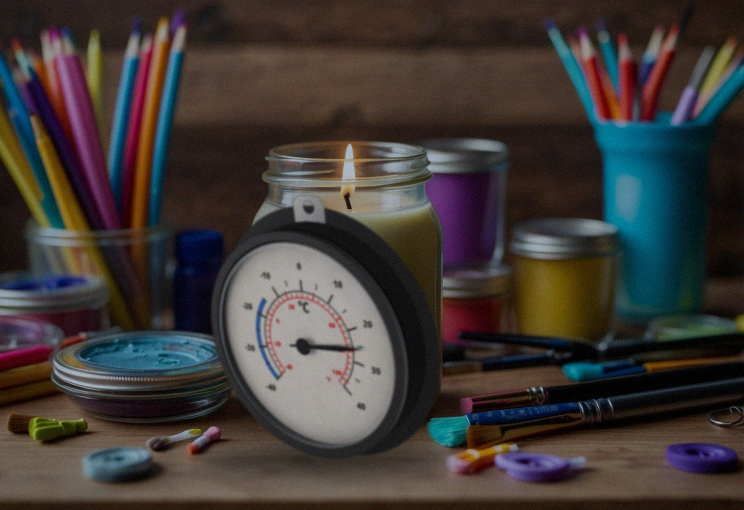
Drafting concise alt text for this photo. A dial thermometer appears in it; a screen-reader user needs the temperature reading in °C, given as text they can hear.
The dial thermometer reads 25 °C
